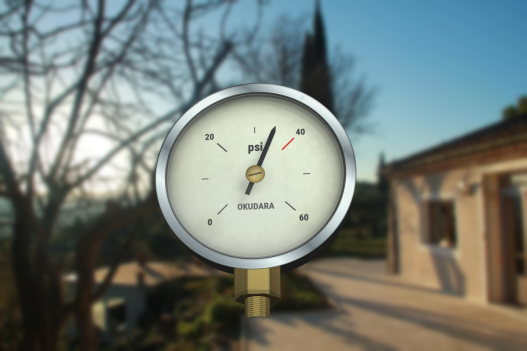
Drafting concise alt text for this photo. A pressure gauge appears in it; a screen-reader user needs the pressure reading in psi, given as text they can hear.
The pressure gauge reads 35 psi
